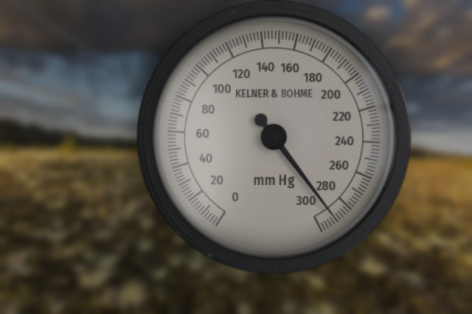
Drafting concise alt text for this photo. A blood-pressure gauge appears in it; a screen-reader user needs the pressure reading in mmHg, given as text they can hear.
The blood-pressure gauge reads 290 mmHg
